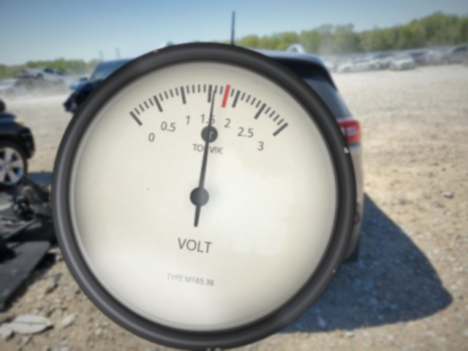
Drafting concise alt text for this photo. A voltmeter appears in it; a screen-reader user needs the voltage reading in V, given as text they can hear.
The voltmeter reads 1.6 V
